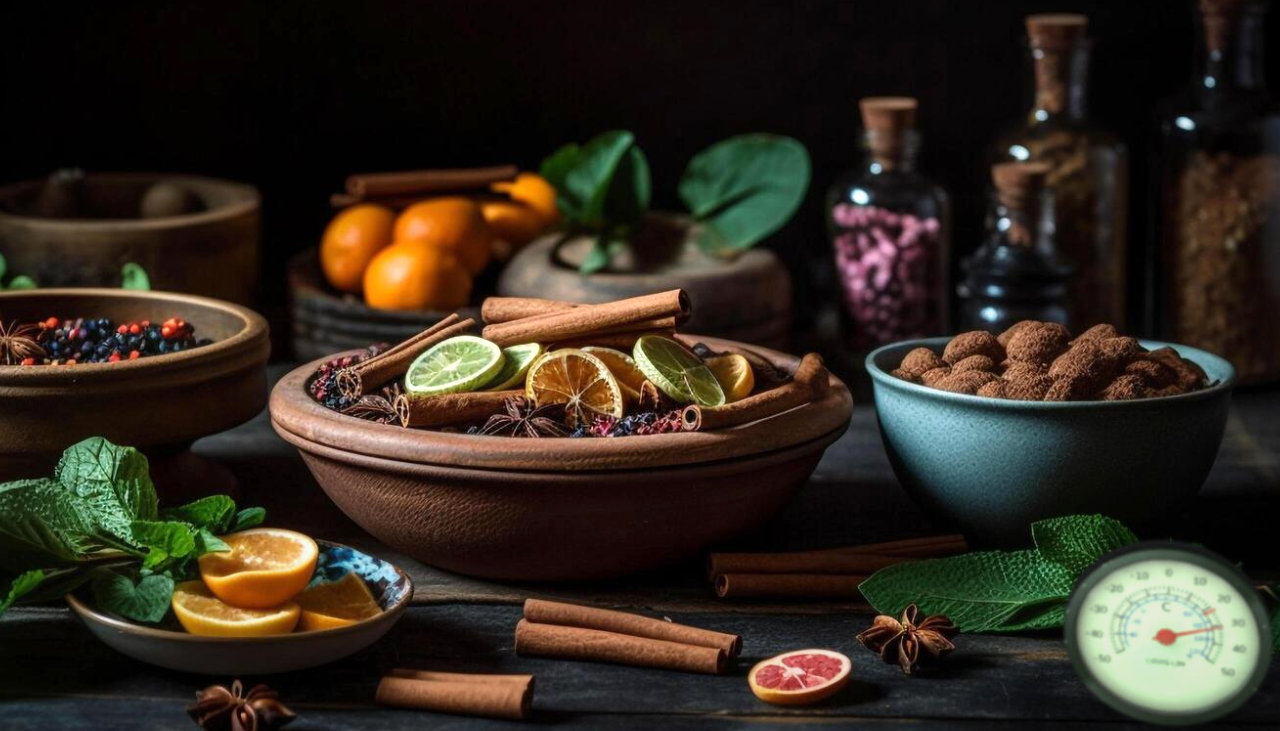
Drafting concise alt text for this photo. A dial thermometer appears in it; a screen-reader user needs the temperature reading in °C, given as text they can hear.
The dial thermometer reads 30 °C
